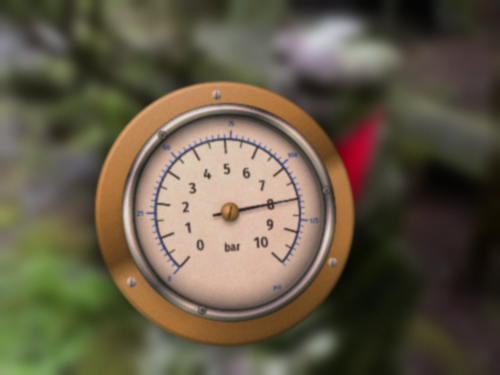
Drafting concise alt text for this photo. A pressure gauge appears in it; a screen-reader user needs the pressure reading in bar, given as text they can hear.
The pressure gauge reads 8 bar
